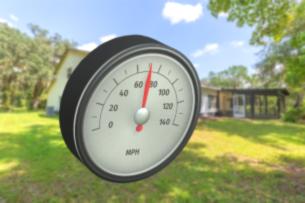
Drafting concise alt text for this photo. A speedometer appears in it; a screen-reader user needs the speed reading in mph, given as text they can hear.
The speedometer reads 70 mph
